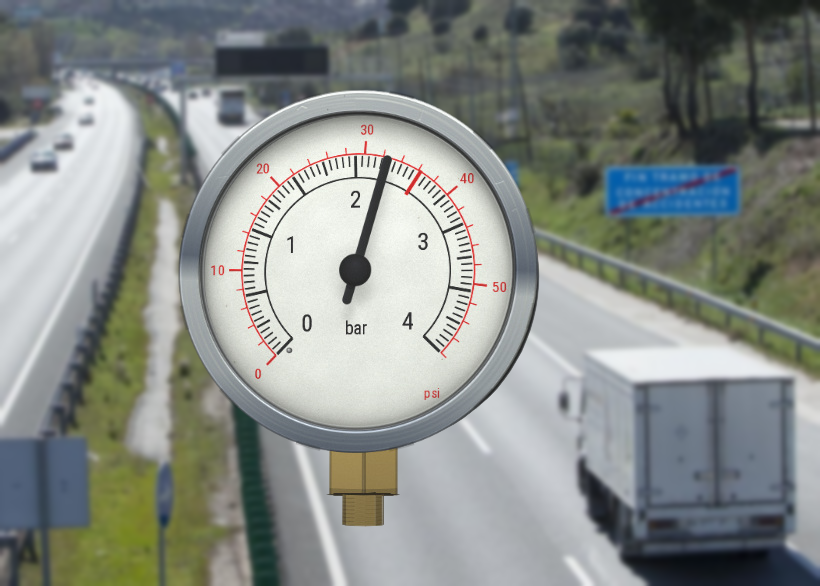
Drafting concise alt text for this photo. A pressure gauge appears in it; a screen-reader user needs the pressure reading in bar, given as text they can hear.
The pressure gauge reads 2.25 bar
